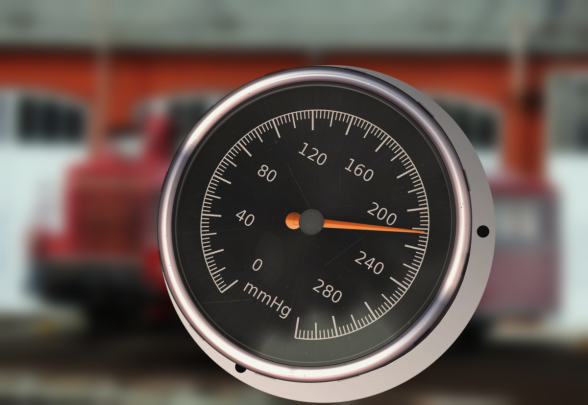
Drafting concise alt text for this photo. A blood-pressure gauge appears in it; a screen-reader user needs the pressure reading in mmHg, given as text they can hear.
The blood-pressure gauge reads 212 mmHg
